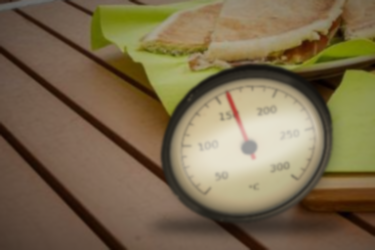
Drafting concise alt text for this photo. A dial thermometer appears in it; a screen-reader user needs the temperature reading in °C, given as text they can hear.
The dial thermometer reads 160 °C
